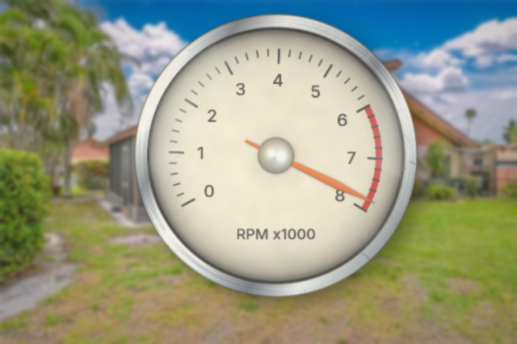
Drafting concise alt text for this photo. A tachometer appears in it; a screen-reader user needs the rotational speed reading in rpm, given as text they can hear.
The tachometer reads 7800 rpm
